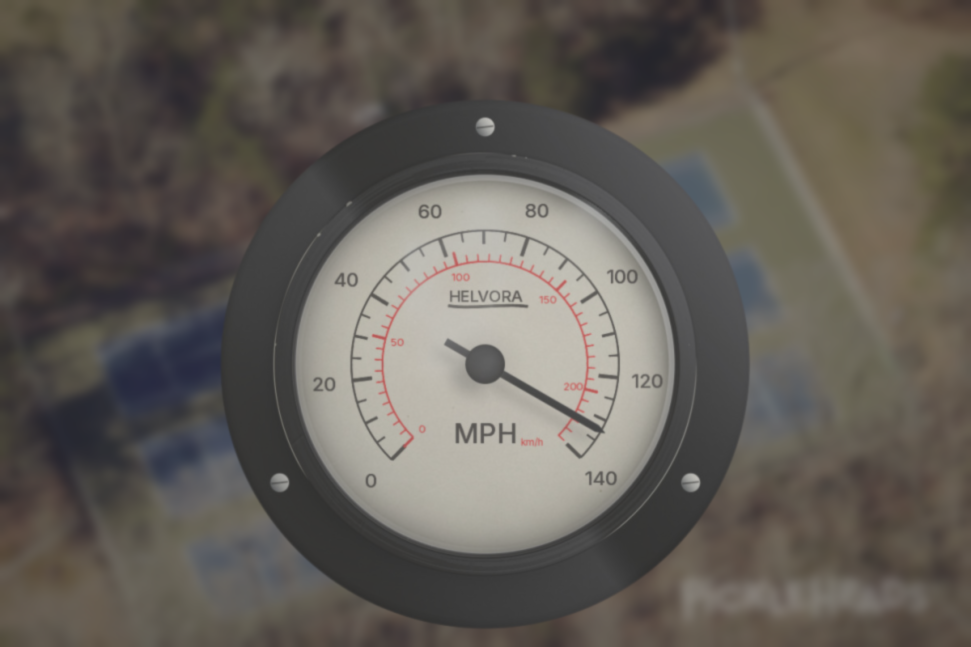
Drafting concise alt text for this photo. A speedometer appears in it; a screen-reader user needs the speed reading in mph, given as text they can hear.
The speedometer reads 132.5 mph
